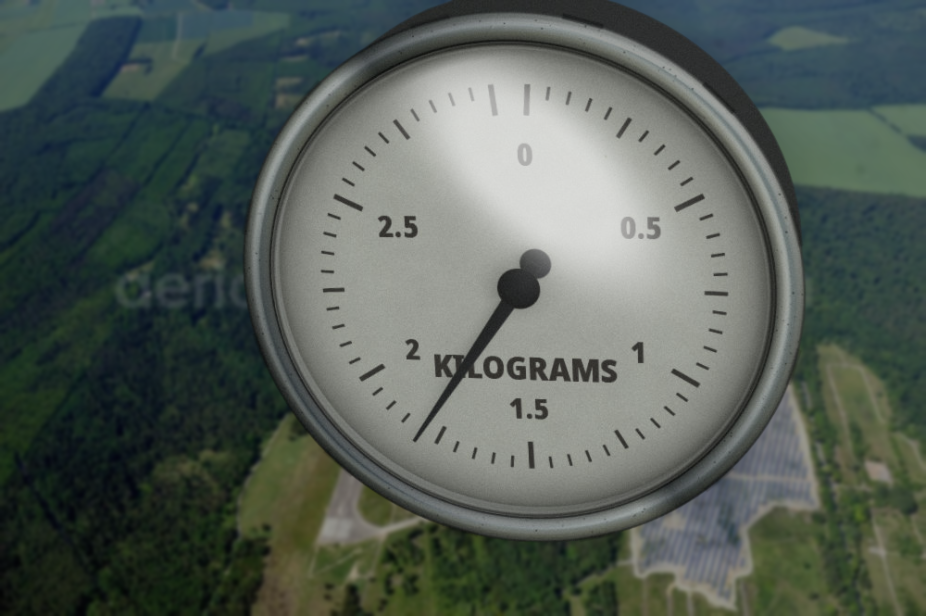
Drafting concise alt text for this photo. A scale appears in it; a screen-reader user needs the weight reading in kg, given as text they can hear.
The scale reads 1.8 kg
